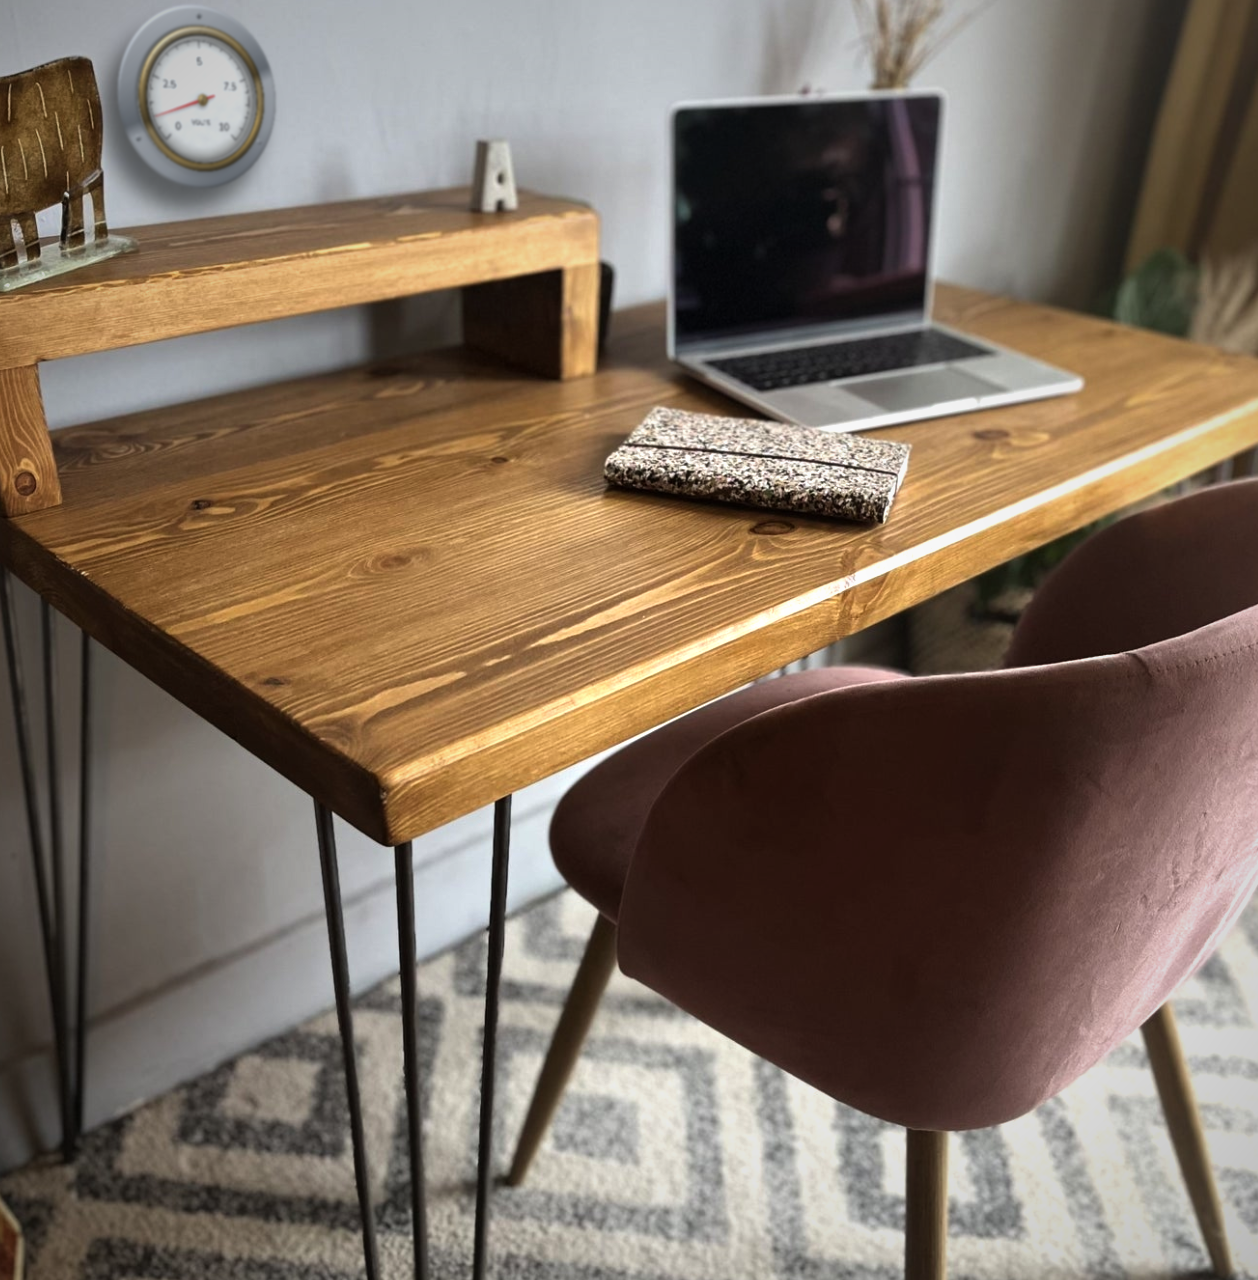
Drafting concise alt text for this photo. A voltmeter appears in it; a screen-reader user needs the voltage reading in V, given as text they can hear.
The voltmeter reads 1 V
